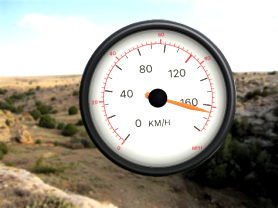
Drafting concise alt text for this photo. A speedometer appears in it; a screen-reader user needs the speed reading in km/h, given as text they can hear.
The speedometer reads 165 km/h
